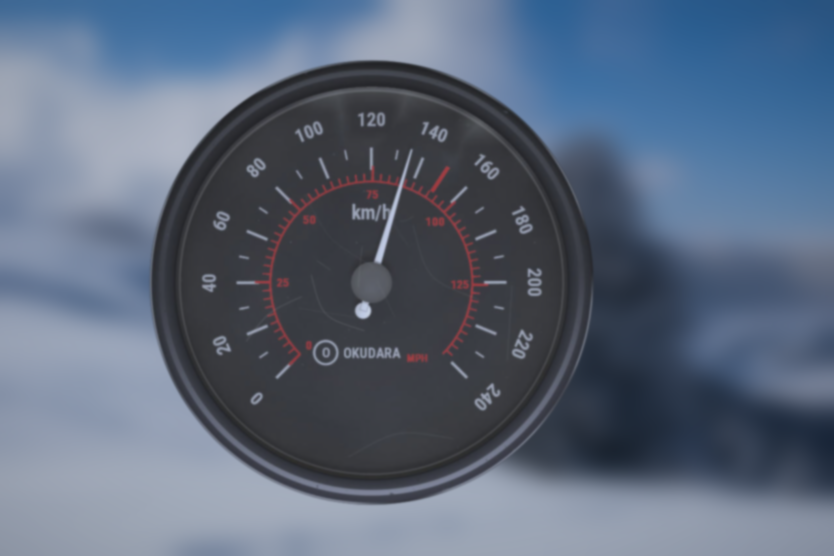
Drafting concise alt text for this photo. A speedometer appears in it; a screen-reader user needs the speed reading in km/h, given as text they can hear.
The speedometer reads 135 km/h
